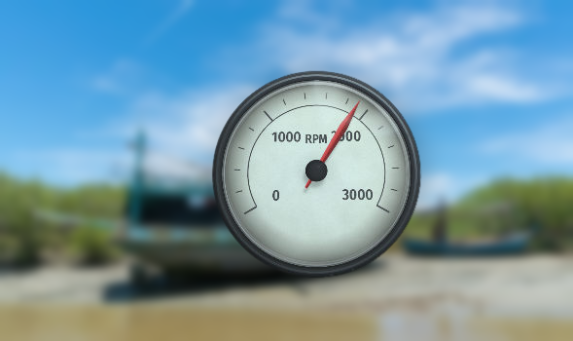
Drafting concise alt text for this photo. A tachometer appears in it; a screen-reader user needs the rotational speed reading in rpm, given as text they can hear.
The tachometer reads 1900 rpm
